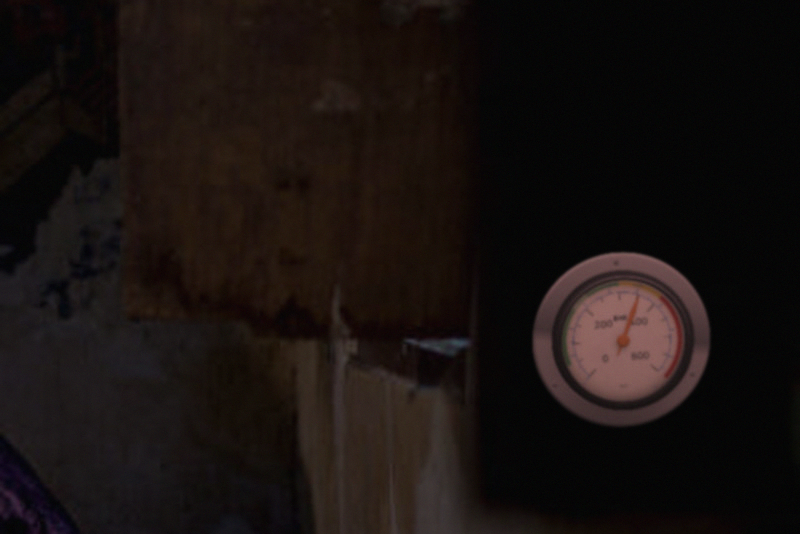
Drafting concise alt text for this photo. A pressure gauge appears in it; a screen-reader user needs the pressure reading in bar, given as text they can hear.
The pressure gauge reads 350 bar
